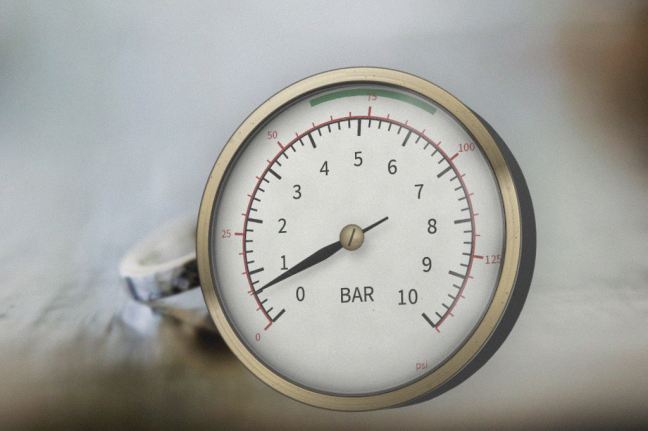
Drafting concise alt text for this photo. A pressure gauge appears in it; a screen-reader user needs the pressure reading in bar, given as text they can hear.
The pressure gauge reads 0.6 bar
